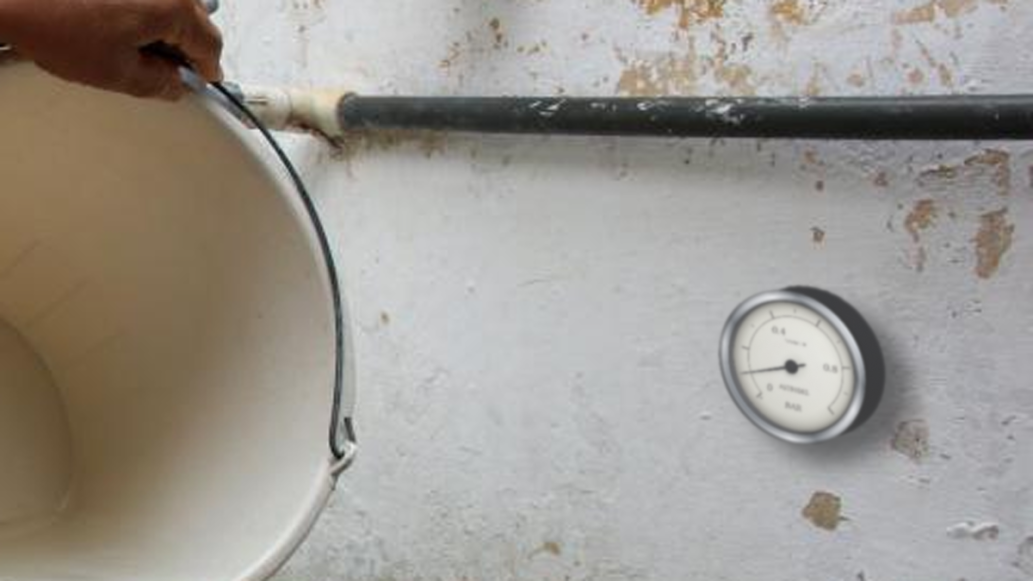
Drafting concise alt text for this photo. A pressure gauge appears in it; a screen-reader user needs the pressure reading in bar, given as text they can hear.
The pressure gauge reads 0.1 bar
